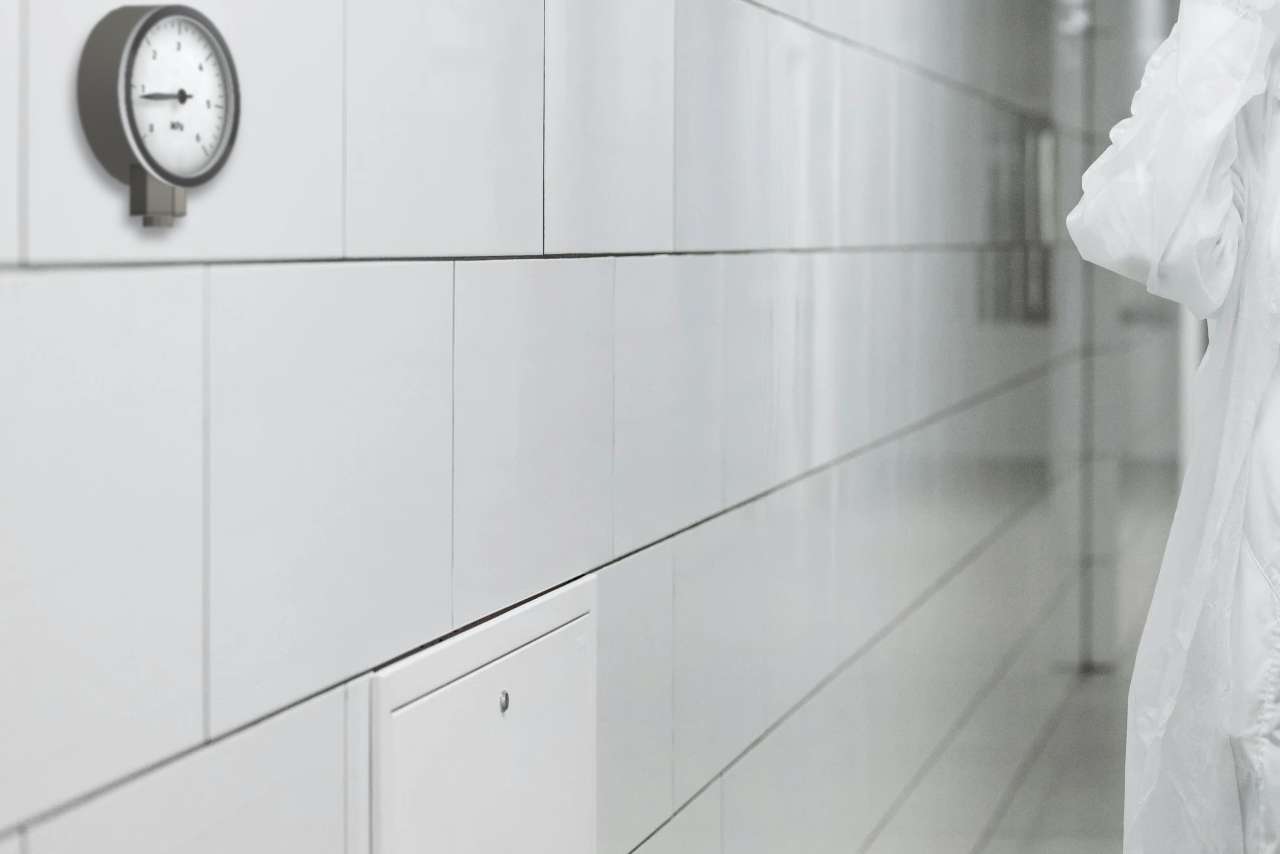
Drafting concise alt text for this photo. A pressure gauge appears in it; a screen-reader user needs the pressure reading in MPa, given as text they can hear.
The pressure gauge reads 0.8 MPa
